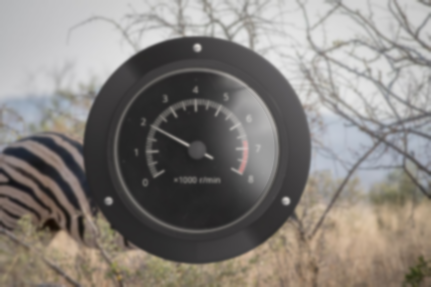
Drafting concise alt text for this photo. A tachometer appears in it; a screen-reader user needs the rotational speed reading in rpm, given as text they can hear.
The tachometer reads 2000 rpm
